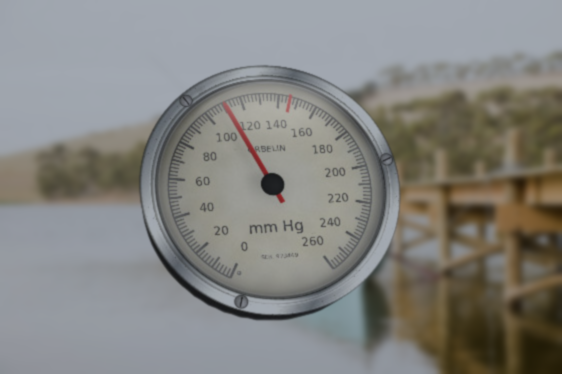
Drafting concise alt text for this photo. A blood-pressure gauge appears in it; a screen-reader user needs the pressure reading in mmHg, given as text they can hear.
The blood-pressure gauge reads 110 mmHg
